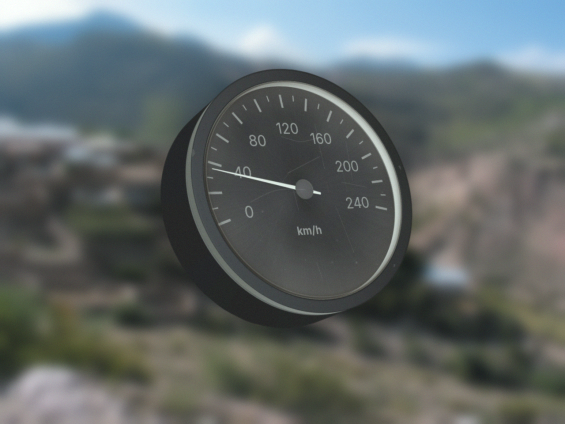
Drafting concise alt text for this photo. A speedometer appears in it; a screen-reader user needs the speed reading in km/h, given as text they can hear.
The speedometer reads 35 km/h
